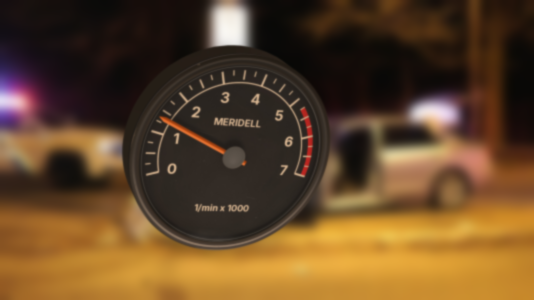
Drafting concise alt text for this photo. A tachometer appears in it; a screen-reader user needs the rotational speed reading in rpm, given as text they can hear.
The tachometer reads 1375 rpm
